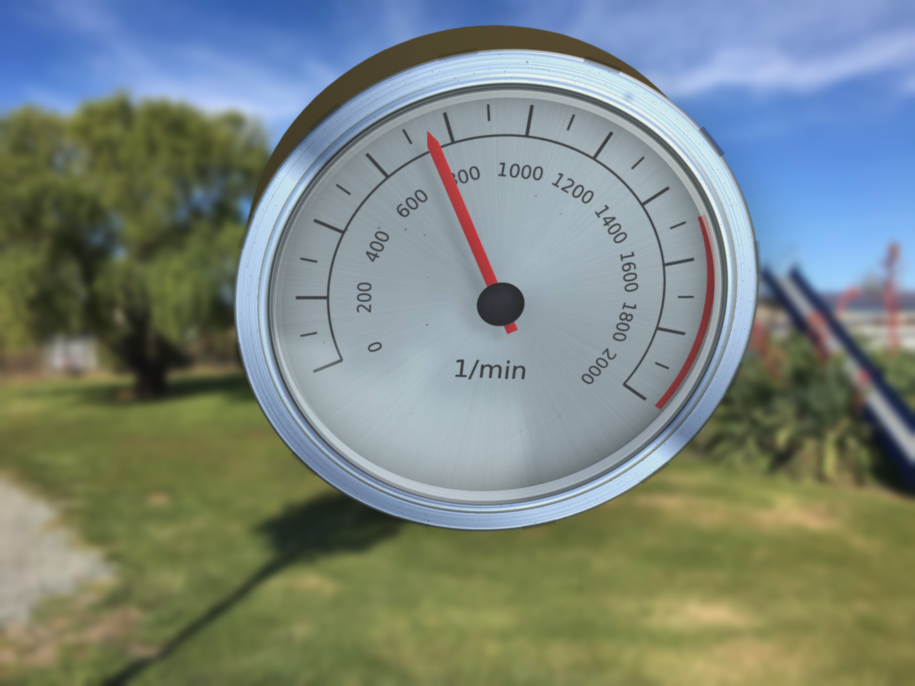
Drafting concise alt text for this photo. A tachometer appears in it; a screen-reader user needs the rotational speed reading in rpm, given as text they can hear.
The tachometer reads 750 rpm
